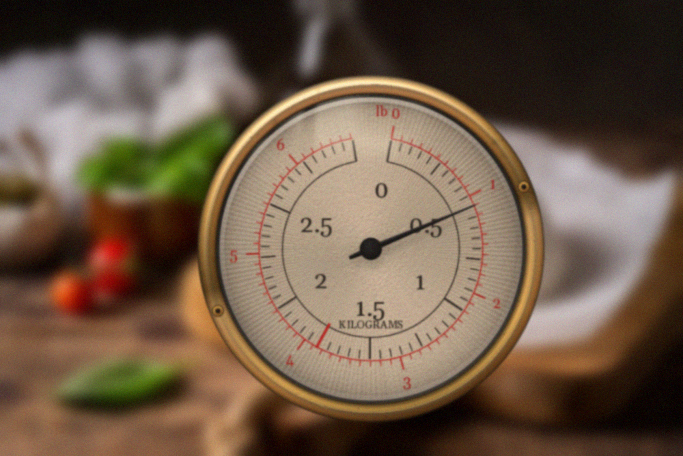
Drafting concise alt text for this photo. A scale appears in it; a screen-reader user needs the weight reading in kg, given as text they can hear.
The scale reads 0.5 kg
